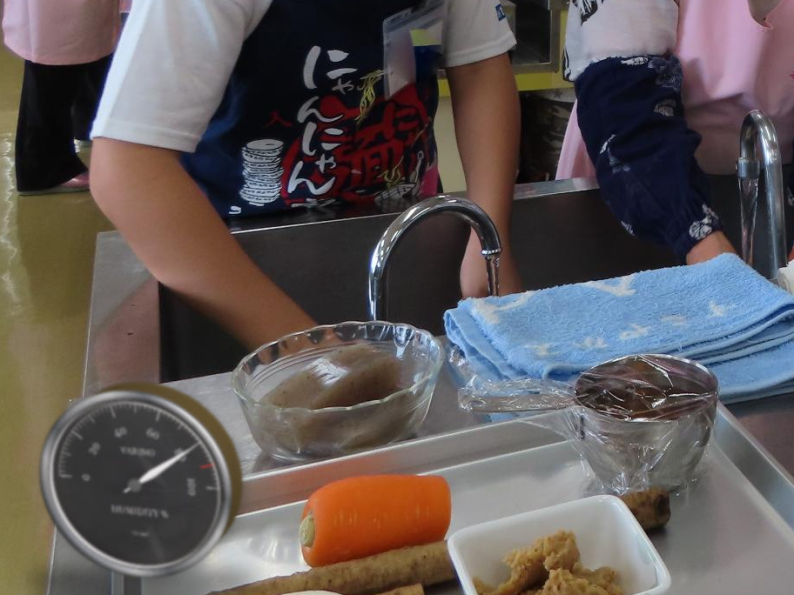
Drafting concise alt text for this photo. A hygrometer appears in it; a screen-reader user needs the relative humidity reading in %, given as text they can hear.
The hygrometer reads 80 %
